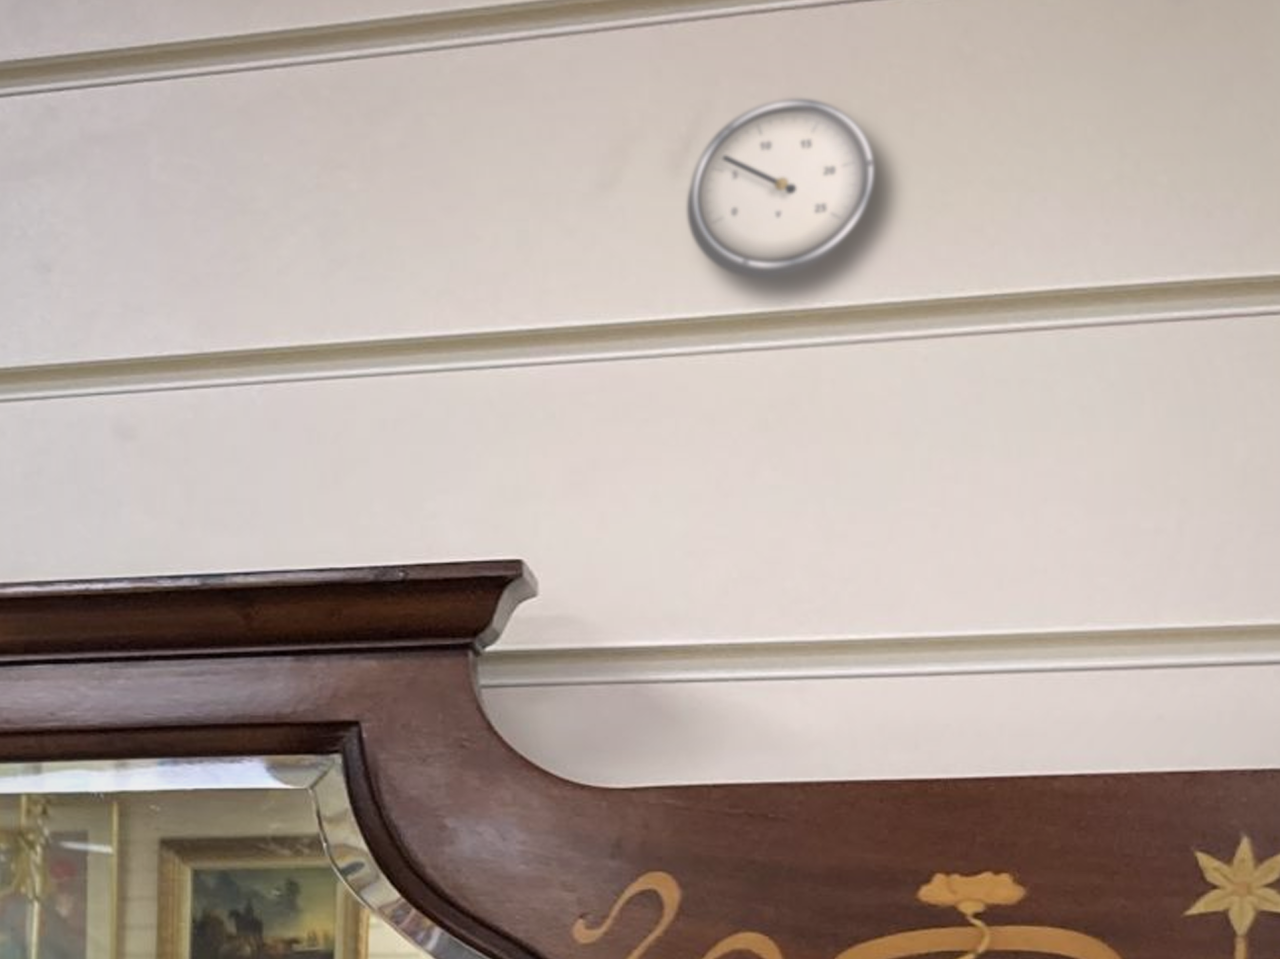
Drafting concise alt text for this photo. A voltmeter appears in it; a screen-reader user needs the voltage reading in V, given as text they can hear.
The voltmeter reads 6 V
